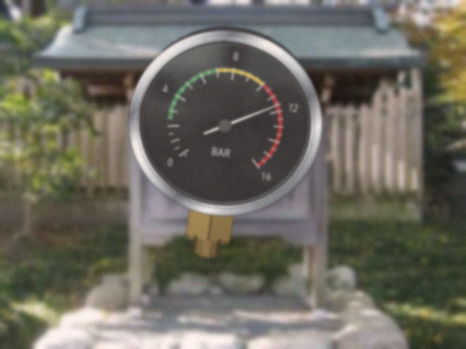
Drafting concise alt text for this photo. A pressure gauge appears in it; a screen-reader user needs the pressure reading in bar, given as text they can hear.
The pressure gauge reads 11.5 bar
